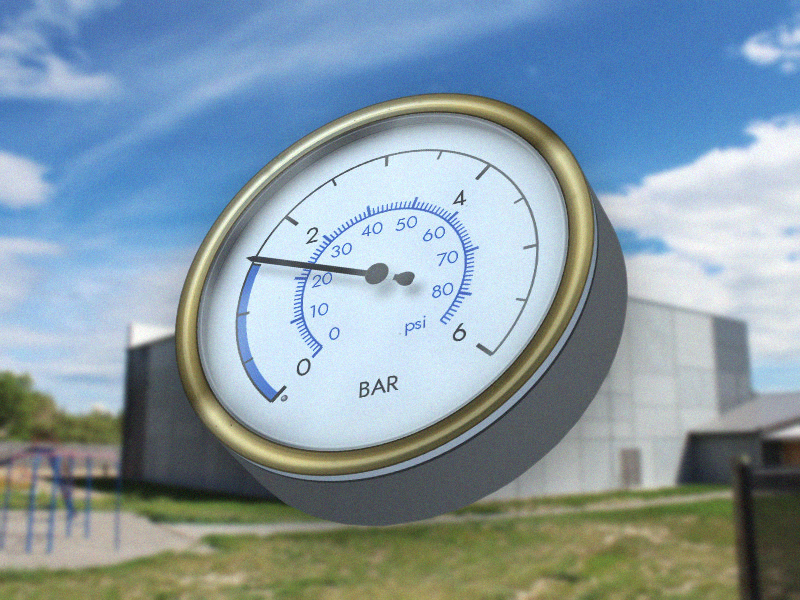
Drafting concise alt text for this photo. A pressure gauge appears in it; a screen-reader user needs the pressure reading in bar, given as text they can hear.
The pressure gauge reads 1.5 bar
